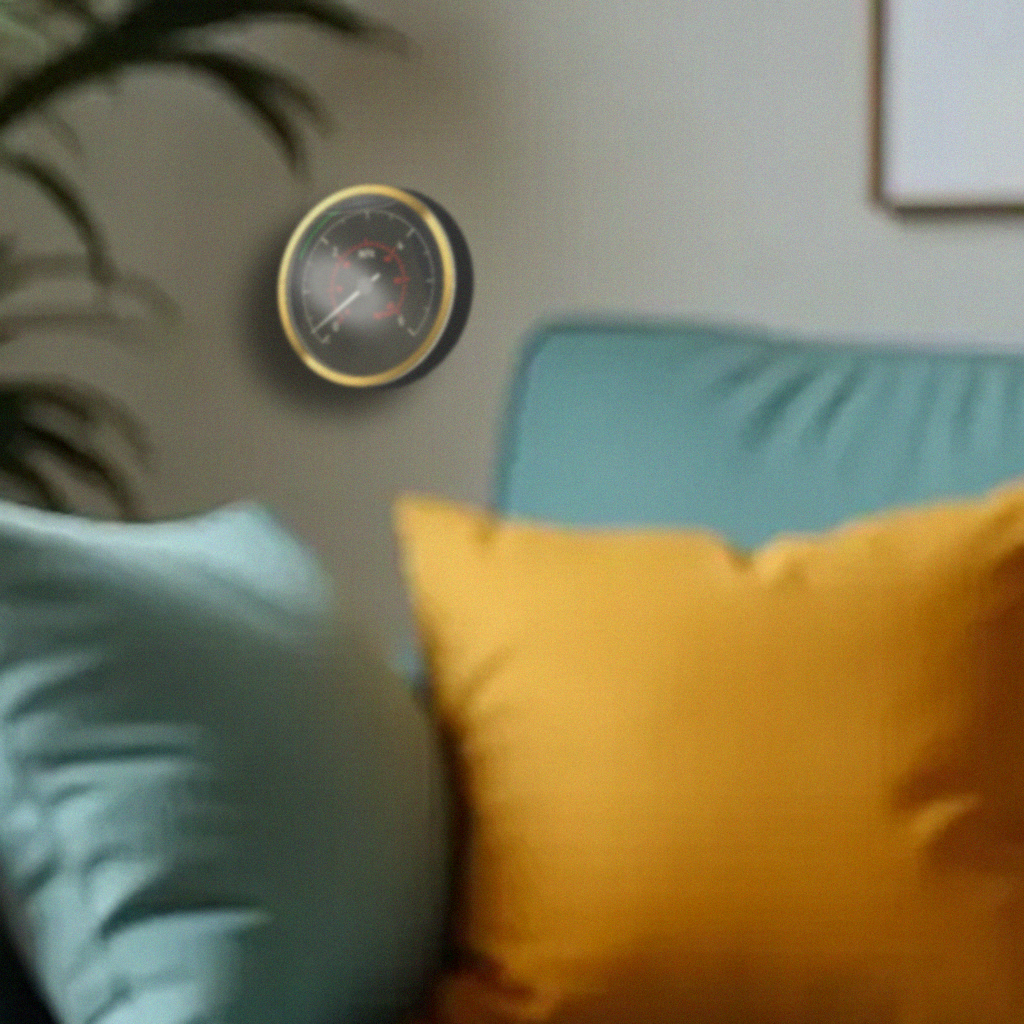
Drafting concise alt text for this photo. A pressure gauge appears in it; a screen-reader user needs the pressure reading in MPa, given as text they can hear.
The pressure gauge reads 0.25 MPa
